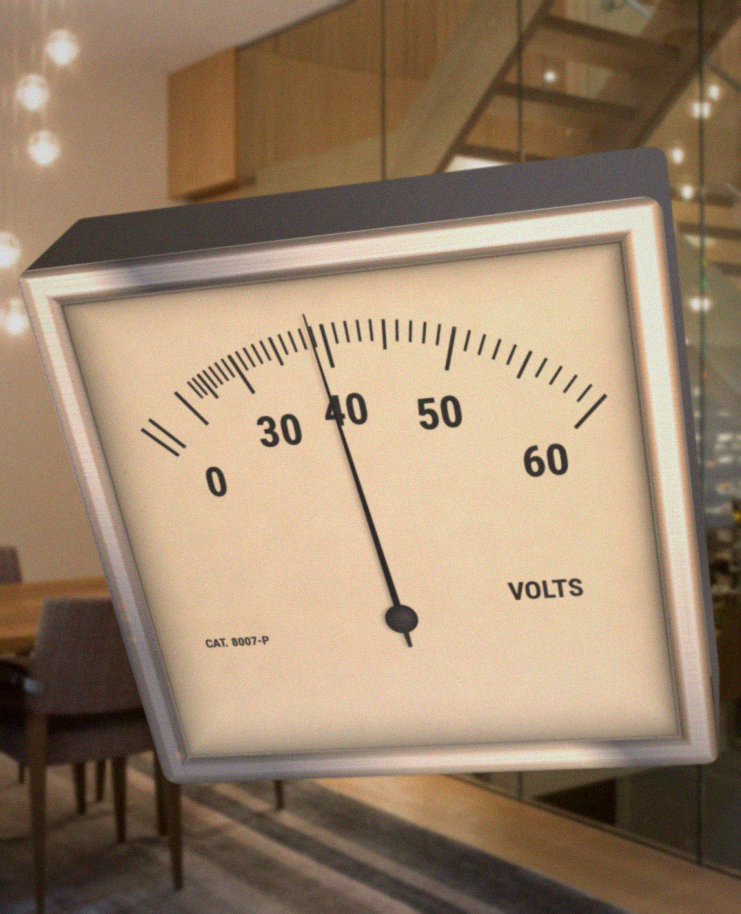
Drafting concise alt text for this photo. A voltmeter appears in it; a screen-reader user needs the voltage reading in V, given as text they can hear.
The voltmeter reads 39 V
